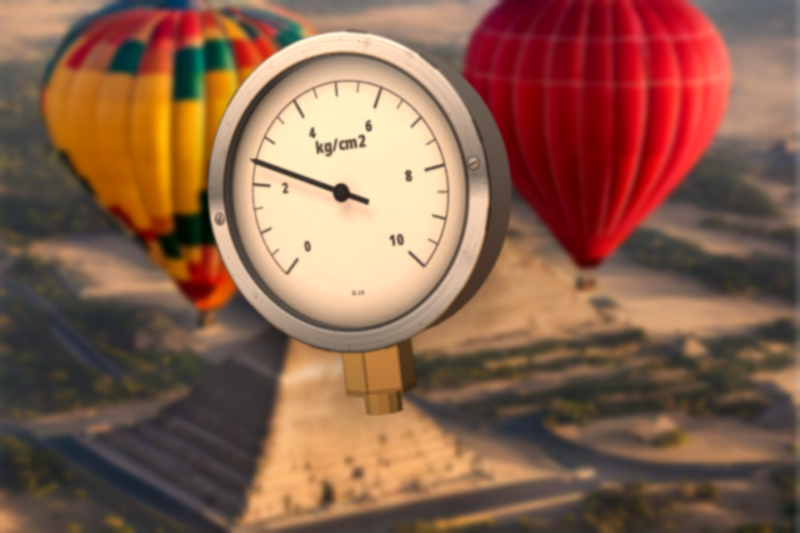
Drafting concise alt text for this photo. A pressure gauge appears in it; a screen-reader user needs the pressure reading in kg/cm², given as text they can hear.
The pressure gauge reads 2.5 kg/cm²
